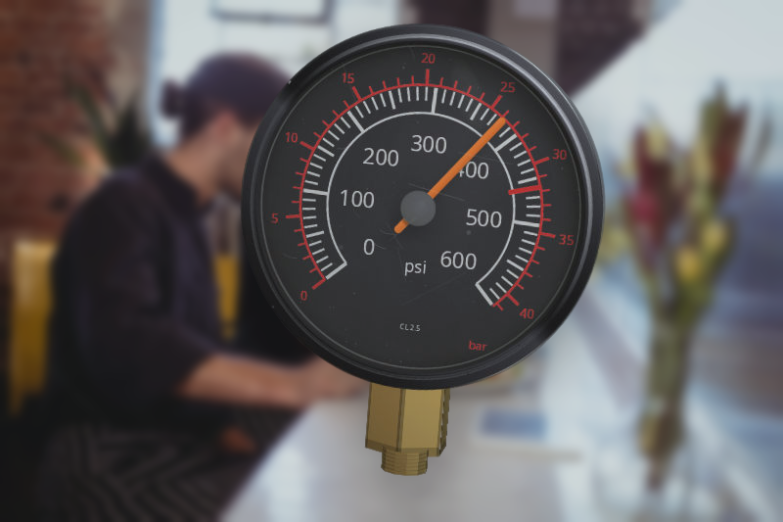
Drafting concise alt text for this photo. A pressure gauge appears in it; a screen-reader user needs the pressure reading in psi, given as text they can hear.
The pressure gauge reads 380 psi
